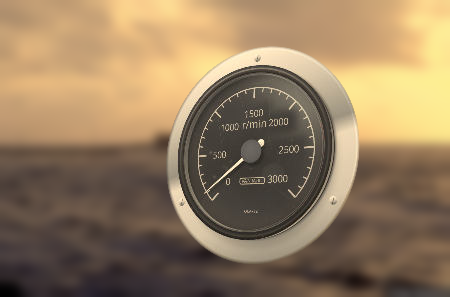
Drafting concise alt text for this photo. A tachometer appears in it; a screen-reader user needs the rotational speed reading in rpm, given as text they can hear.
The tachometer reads 100 rpm
